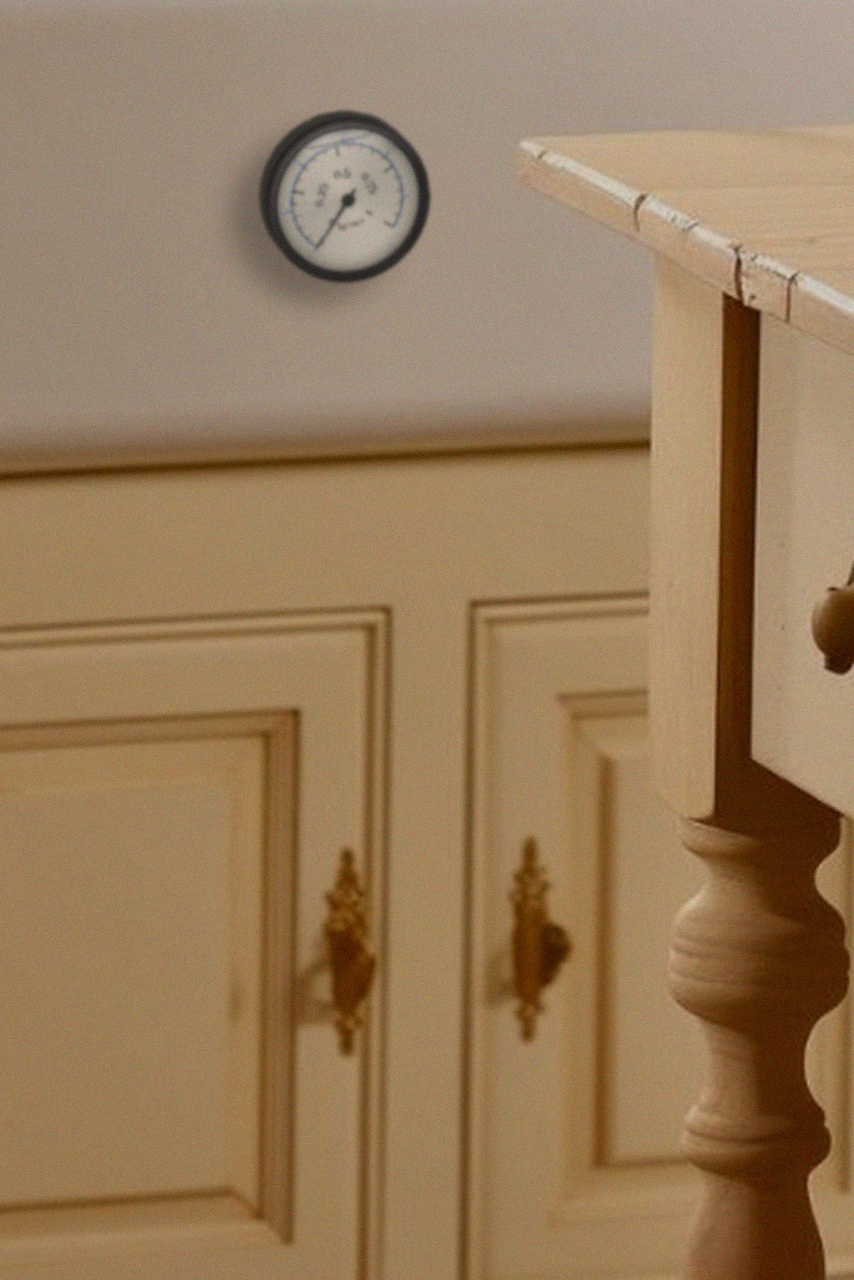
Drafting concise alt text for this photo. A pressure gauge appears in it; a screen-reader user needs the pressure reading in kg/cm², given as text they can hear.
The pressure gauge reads 0 kg/cm²
